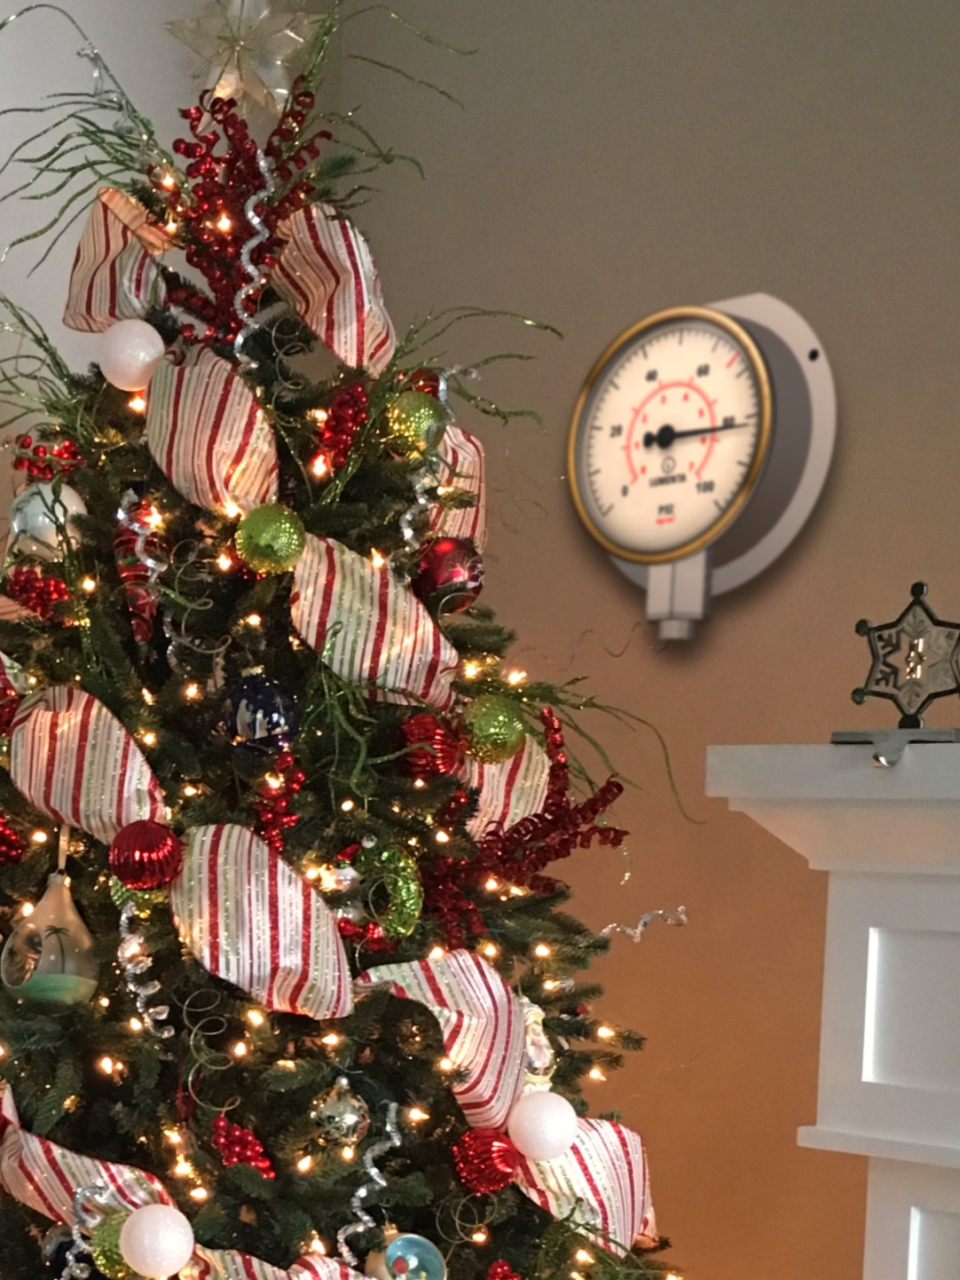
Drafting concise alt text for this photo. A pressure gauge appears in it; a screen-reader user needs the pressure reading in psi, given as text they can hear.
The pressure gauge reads 82 psi
